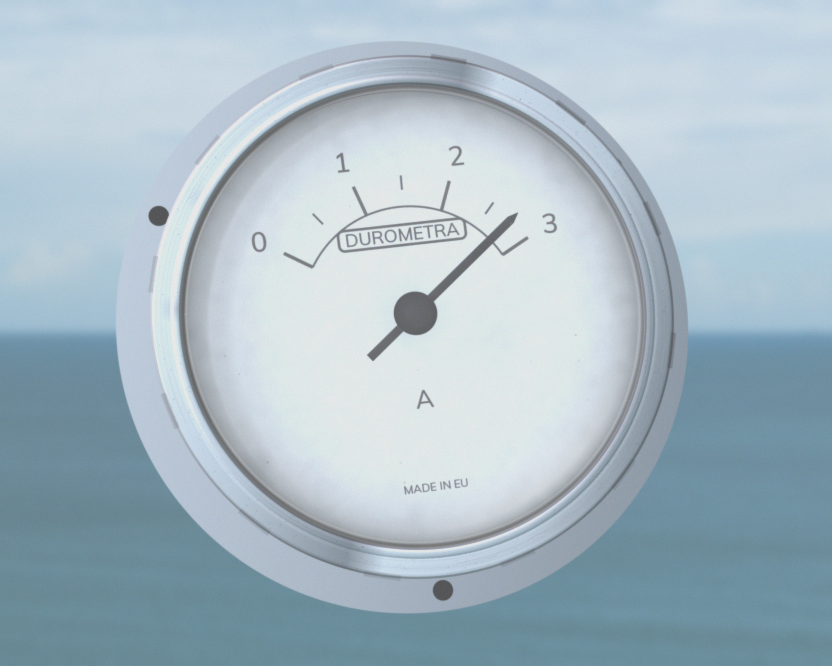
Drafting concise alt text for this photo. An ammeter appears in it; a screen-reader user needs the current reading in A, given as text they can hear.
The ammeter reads 2.75 A
